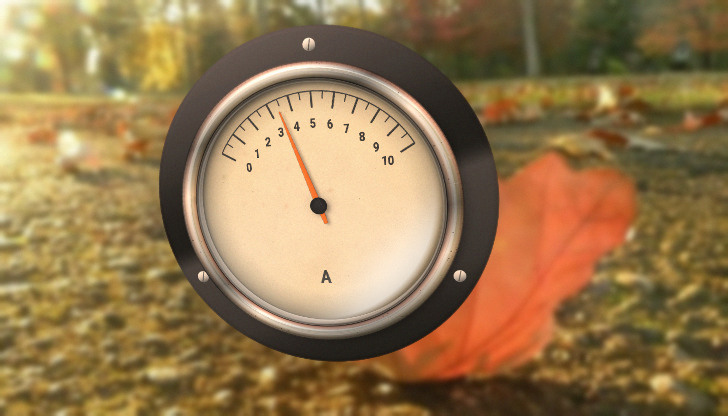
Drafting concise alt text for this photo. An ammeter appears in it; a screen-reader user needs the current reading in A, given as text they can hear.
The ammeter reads 3.5 A
